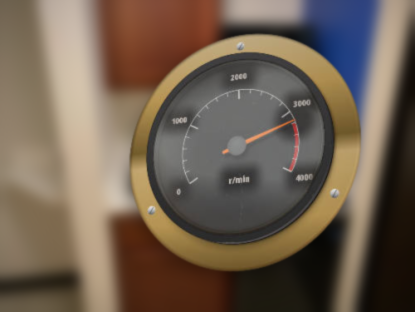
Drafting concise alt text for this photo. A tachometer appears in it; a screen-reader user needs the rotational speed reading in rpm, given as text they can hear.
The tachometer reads 3200 rpm
